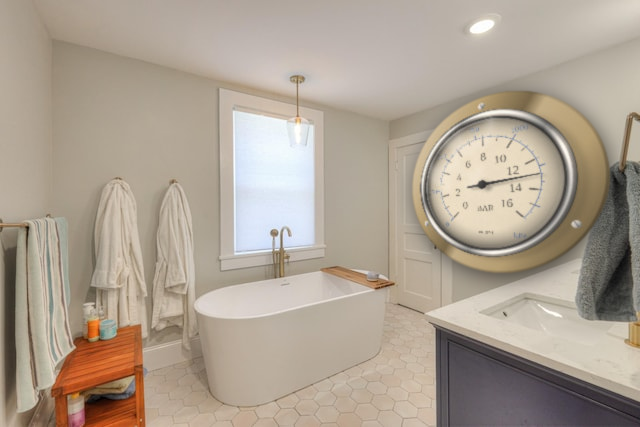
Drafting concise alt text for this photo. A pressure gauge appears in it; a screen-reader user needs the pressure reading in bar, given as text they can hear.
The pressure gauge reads 13 bar
